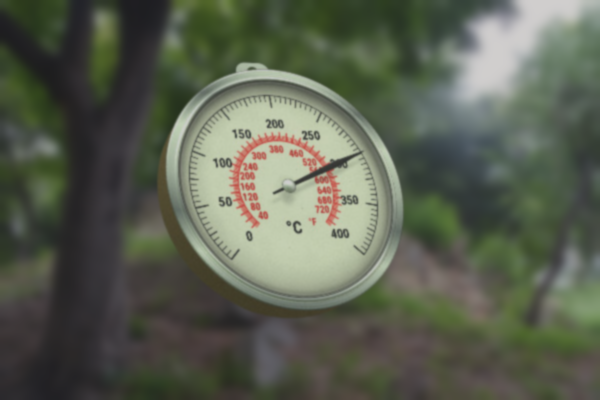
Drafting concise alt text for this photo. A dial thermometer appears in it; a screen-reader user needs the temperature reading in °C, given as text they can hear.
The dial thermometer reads 300 °C
